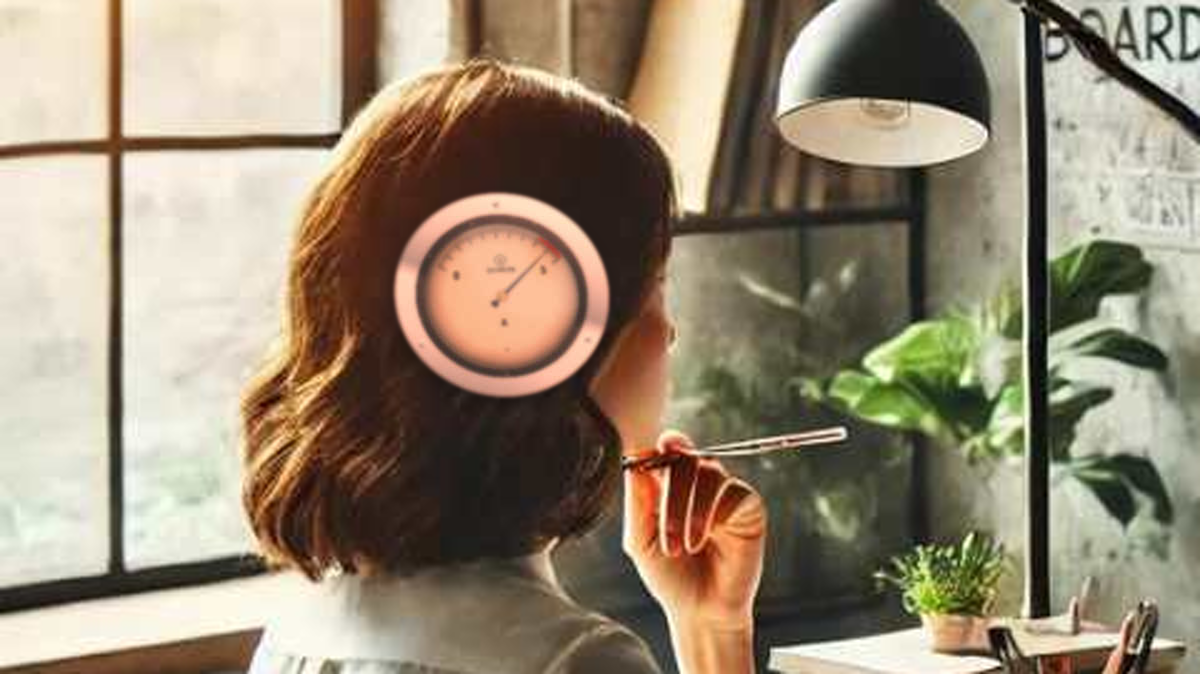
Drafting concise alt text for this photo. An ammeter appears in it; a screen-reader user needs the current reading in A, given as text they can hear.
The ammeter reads 4.5 A
